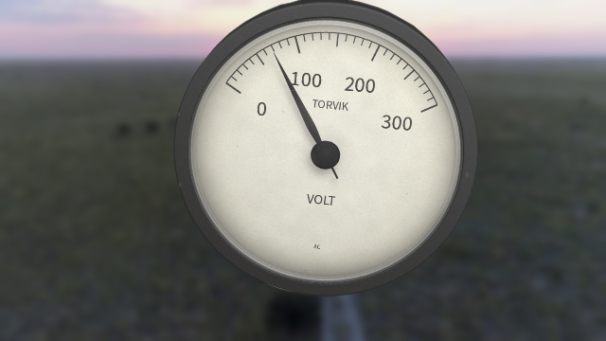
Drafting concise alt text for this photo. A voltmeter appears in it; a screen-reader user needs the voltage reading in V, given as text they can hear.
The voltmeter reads 70 V
